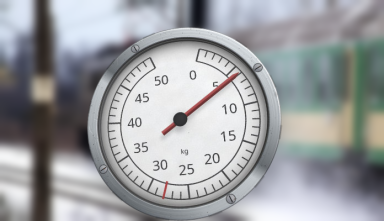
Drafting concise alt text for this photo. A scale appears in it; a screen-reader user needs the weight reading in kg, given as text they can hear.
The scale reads 6 kg
